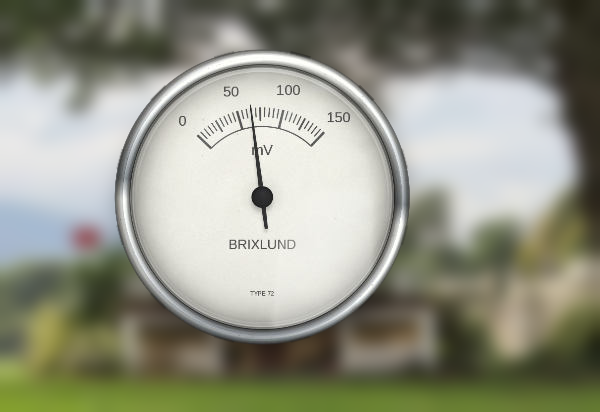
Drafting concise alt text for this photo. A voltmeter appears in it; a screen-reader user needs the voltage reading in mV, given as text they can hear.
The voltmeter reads 65 mV
